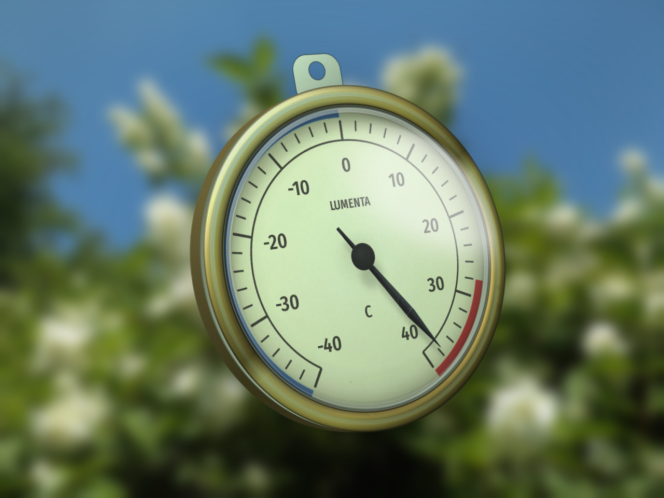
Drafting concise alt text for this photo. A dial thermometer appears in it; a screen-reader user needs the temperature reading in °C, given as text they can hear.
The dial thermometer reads 38 °C
